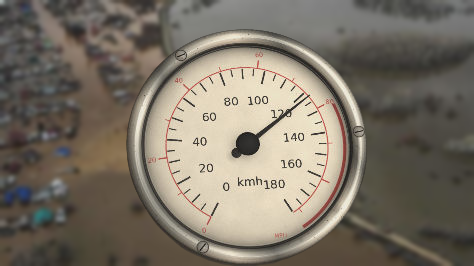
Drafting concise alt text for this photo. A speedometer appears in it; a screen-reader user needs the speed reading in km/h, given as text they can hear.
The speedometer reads 122.5 km/h
